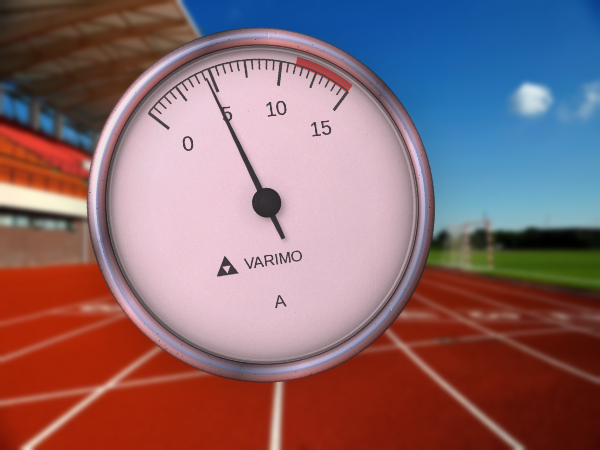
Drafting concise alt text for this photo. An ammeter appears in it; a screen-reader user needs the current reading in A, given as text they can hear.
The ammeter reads 4.5 A
